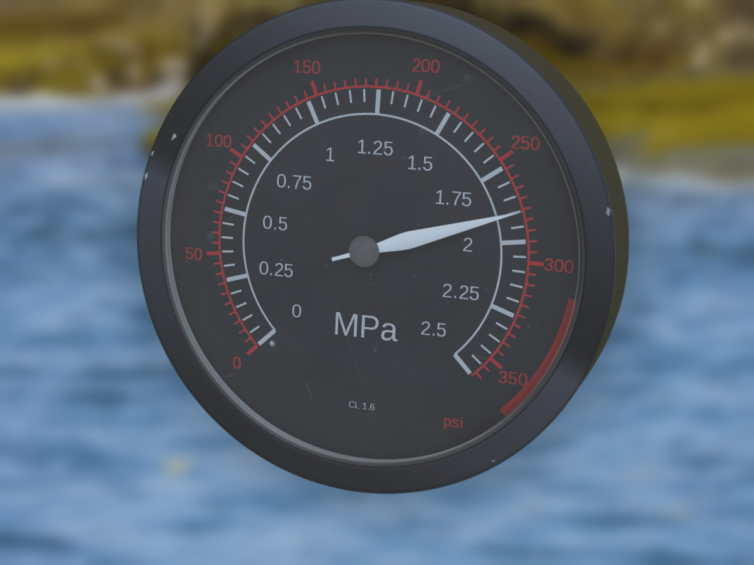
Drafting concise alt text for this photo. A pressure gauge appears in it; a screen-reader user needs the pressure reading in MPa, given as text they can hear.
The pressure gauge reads 1.9 MPa
